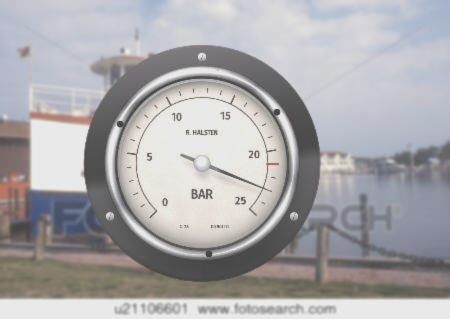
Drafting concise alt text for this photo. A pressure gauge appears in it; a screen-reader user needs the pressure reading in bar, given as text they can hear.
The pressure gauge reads 23 bar
